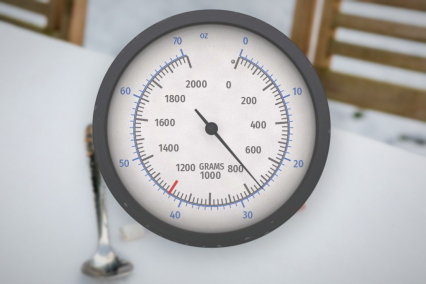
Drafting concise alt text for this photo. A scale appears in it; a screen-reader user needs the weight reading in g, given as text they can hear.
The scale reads 740 g
